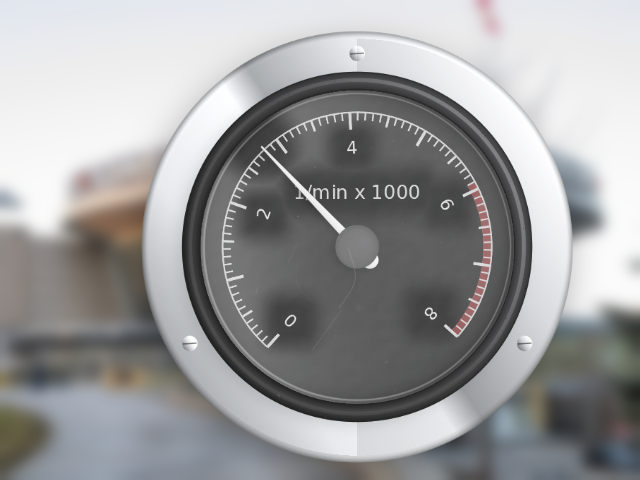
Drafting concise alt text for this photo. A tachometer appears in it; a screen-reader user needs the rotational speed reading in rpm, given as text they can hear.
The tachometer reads 2800 rpm
